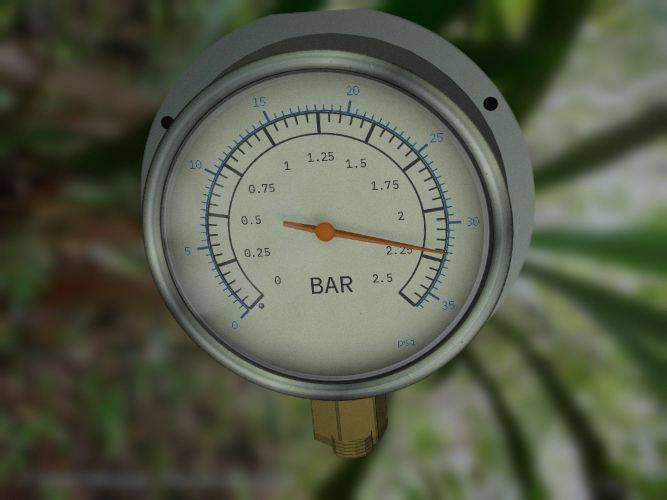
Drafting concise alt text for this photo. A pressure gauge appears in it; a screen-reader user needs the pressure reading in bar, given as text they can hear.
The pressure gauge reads 2.2 bar
